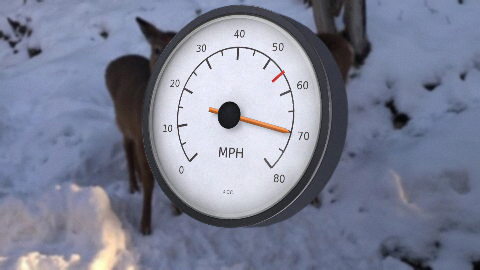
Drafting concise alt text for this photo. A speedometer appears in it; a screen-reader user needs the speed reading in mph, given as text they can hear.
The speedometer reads 70 mph
